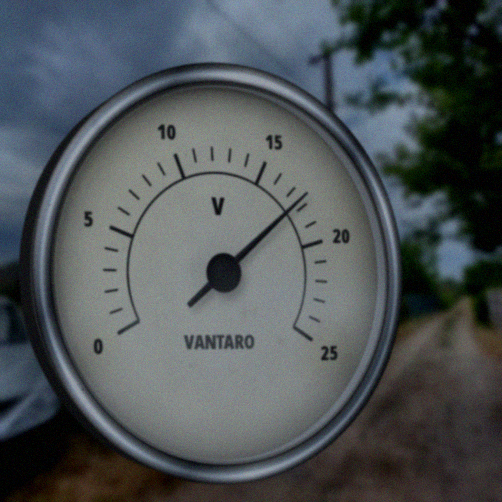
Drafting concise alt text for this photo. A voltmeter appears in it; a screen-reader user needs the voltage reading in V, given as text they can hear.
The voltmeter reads 17.5 V
